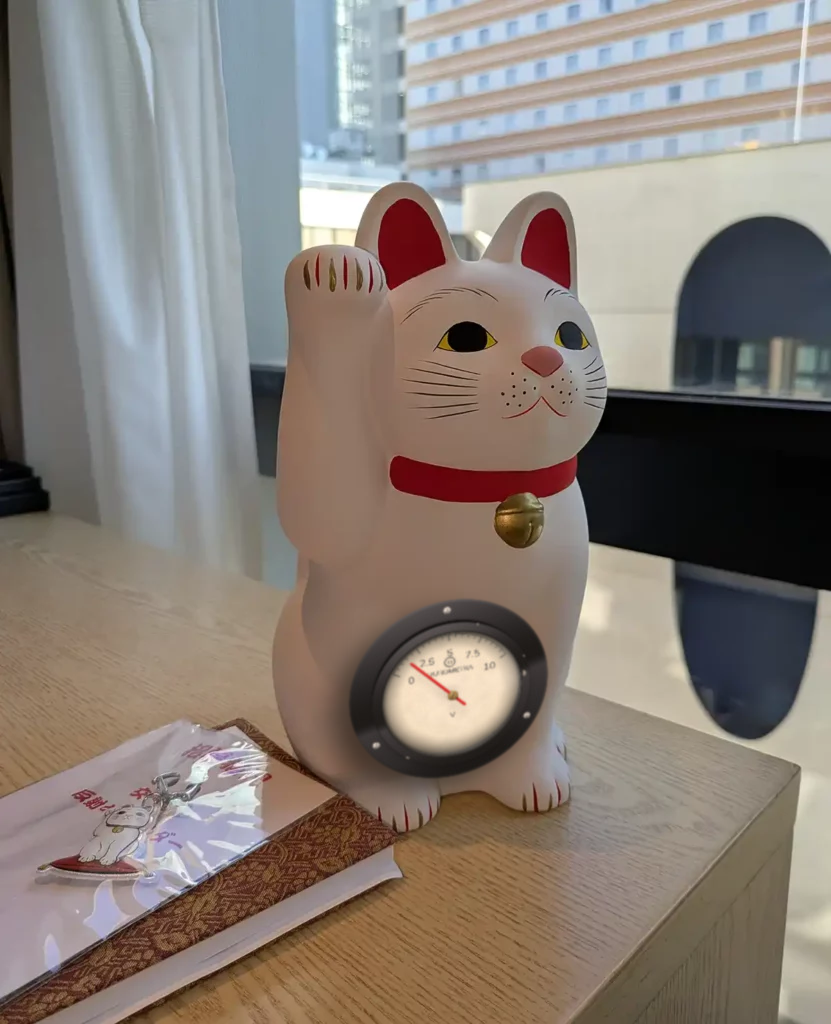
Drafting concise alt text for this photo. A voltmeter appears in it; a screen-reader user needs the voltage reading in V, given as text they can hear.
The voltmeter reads 1.5 V
